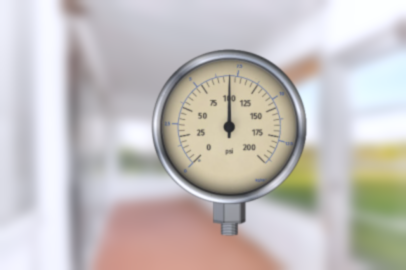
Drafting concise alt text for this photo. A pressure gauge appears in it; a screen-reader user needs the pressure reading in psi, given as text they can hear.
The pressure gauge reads 100 psi
